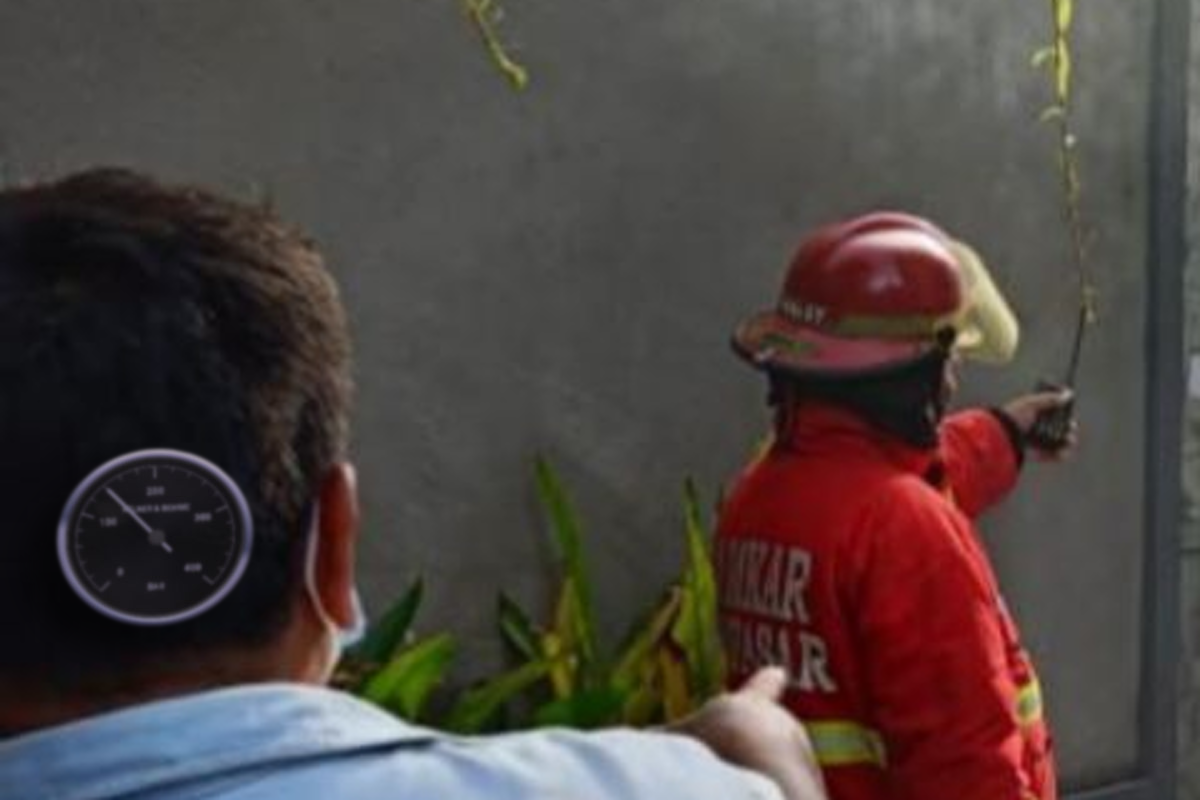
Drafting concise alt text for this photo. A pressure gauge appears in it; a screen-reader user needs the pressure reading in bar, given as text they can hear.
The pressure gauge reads 140 bar
